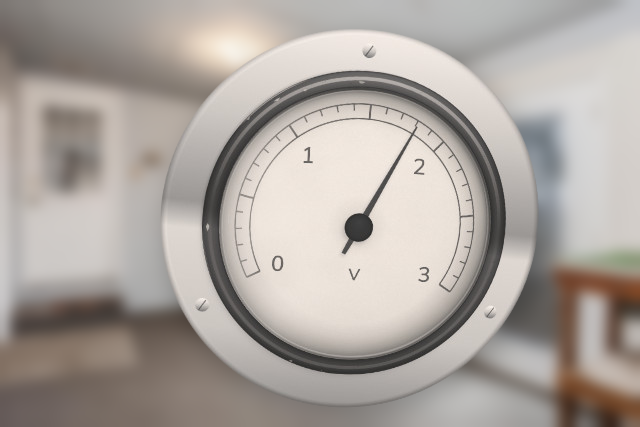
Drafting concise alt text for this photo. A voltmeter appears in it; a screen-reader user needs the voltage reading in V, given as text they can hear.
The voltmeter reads 1.8 V
